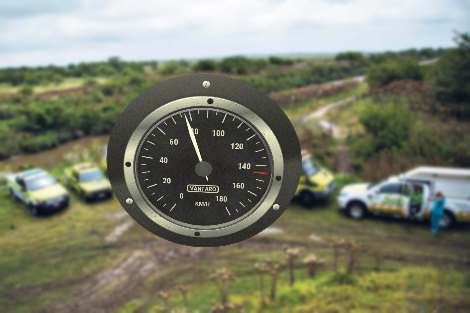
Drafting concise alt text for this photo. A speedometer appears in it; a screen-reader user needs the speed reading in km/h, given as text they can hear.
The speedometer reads 77.5 km/h
